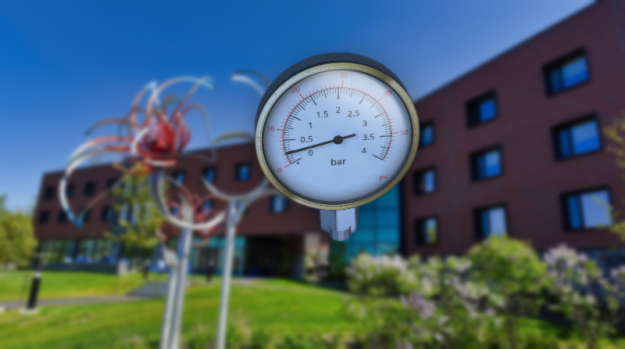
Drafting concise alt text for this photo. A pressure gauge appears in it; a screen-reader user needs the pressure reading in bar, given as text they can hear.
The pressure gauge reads 0.25 bar
